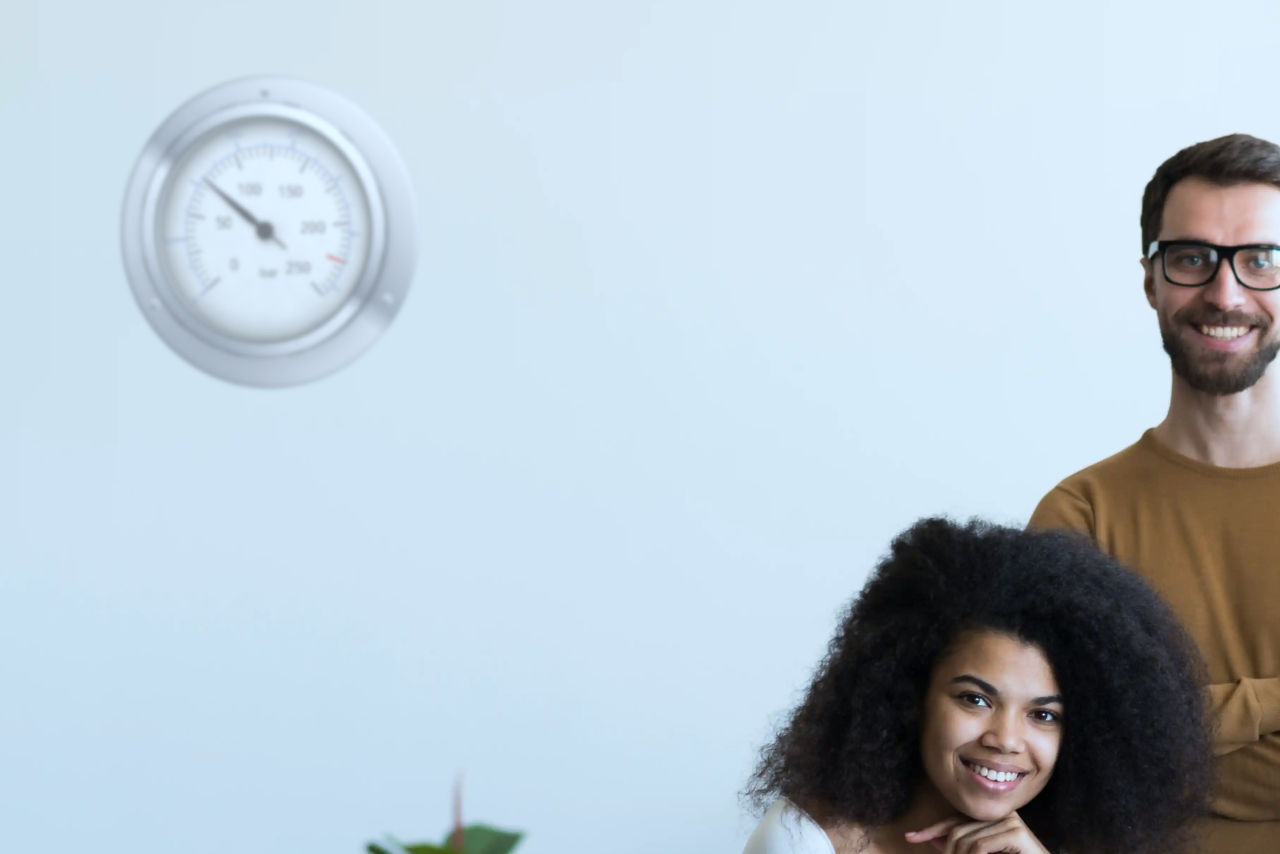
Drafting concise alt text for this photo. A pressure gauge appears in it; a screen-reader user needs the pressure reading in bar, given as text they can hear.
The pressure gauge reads 75 bar
